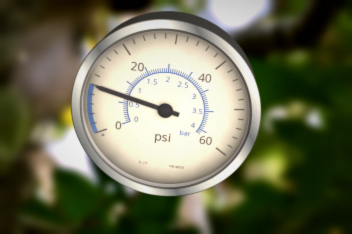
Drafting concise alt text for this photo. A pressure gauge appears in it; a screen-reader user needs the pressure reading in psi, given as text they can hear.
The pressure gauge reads 10 psi
